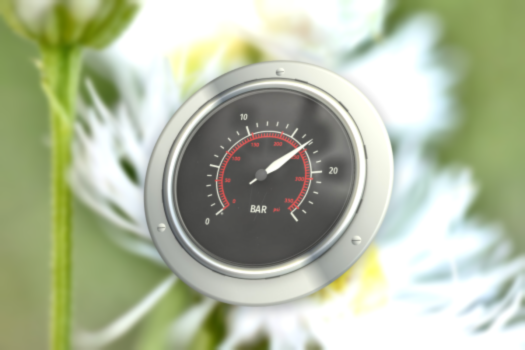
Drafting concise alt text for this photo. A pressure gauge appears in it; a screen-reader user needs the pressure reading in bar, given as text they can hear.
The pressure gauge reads 17 bar
